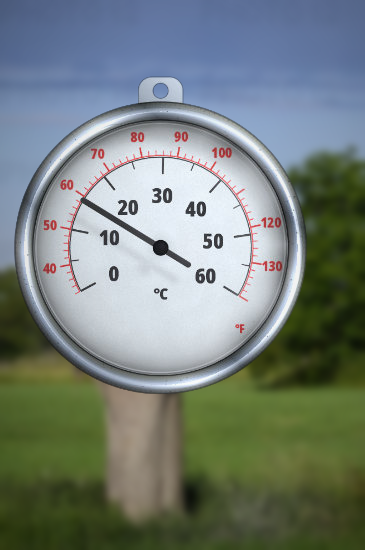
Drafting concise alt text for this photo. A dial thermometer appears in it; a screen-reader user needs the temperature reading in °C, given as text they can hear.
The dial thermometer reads 15 °C
